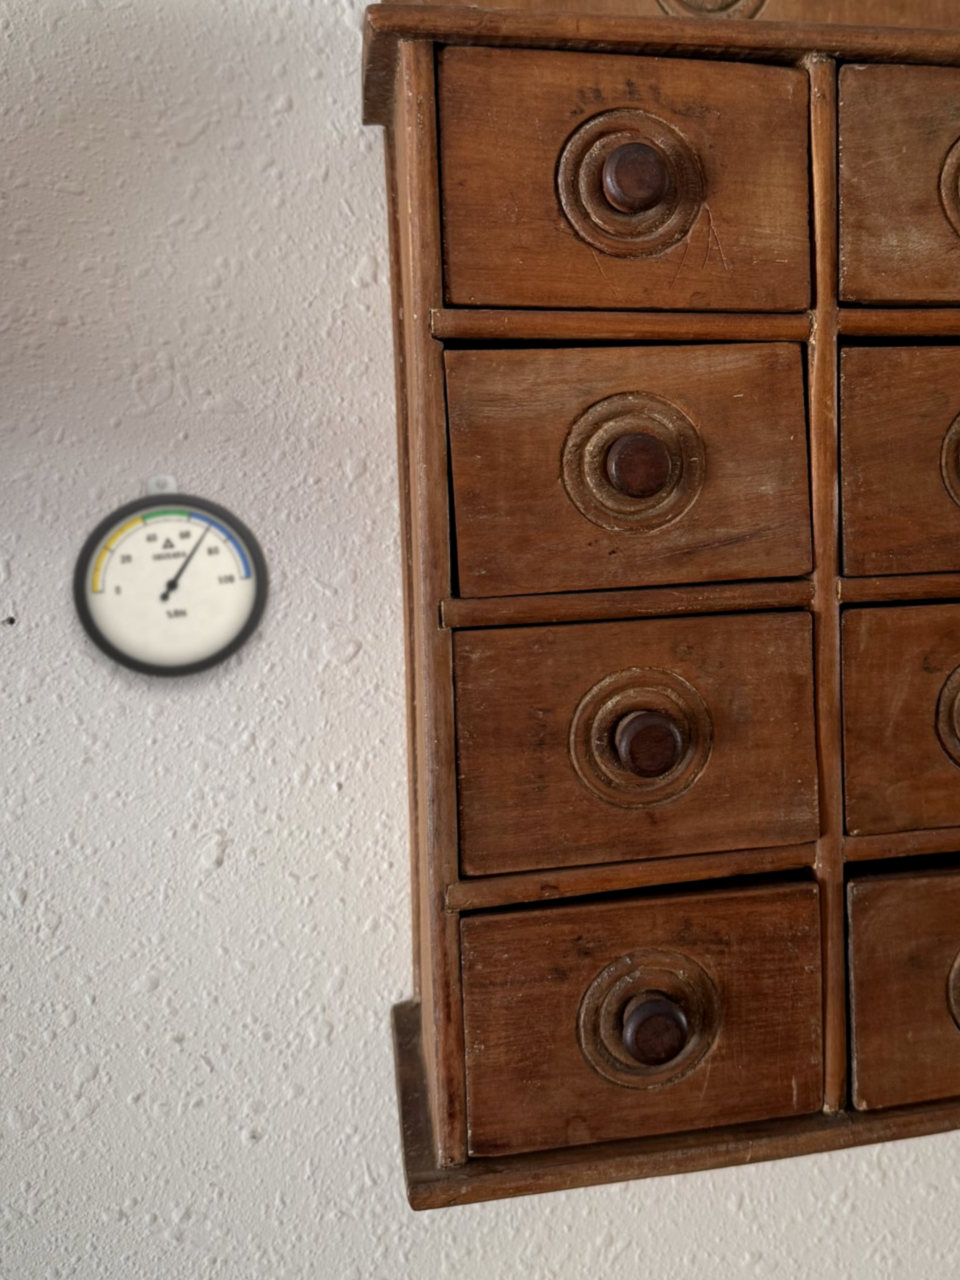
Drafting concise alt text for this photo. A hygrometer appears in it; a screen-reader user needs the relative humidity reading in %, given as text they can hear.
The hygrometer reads 70 %
